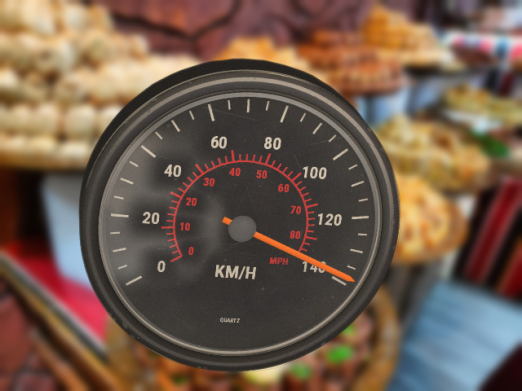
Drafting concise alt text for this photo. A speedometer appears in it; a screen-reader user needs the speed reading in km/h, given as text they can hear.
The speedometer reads 137.5 km/h
